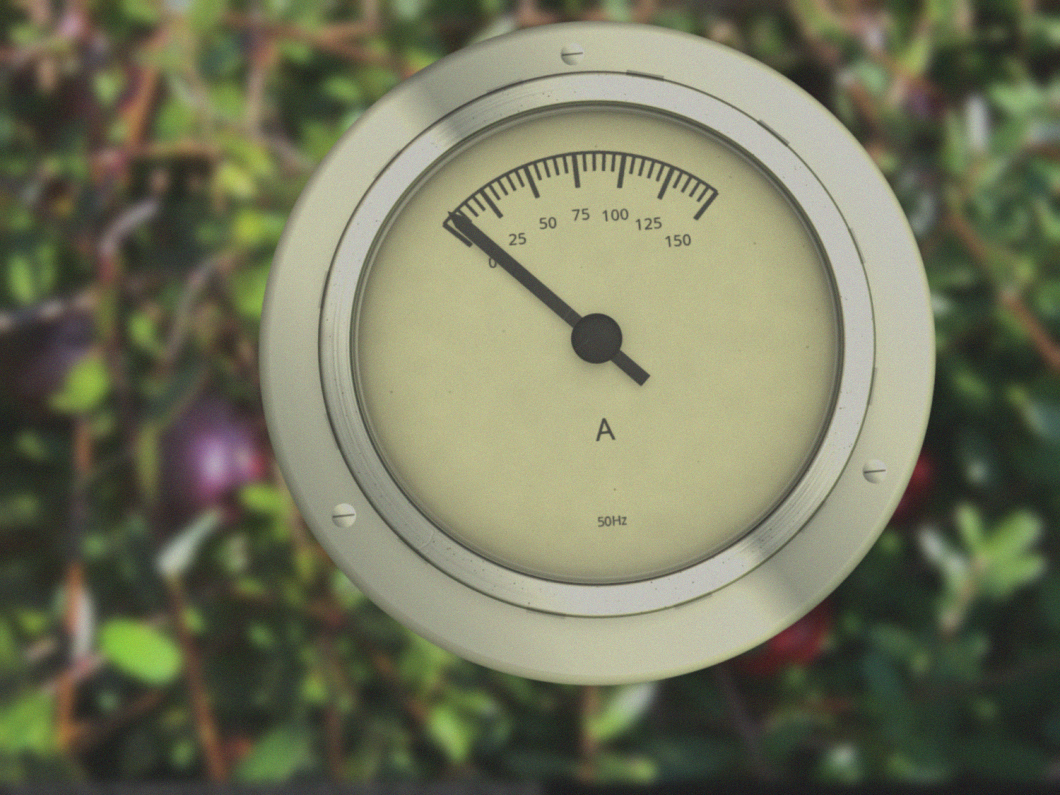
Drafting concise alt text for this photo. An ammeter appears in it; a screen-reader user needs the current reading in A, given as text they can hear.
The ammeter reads 5 A
